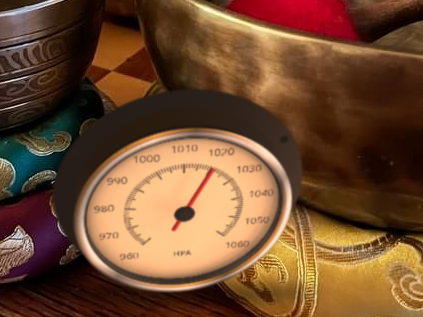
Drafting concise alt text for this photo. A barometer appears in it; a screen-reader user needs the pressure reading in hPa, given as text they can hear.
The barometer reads 1020 hPa
